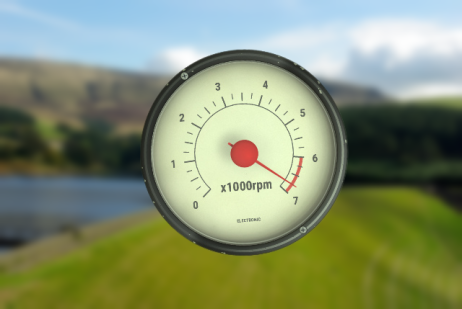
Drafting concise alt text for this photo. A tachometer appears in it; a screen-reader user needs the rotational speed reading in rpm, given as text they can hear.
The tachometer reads 6750 rpm
